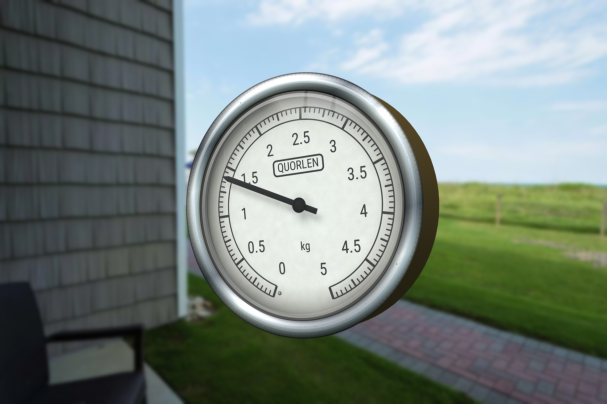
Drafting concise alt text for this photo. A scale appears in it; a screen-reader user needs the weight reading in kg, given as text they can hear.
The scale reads 1.4 kg
